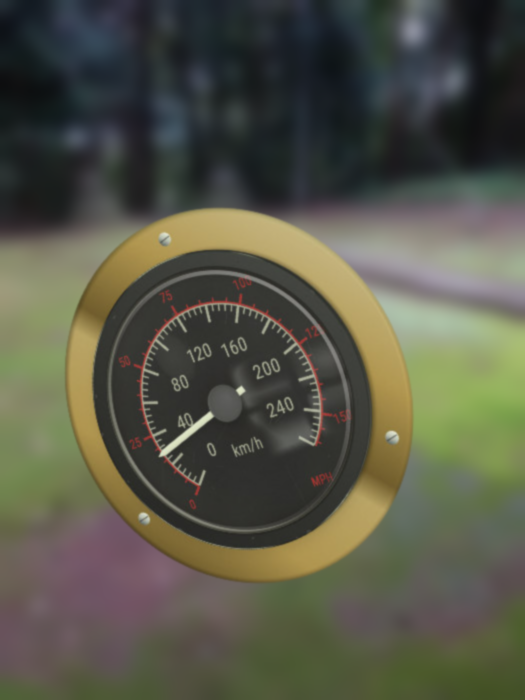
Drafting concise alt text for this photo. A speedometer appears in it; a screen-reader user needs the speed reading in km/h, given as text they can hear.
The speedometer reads 28 km/h
